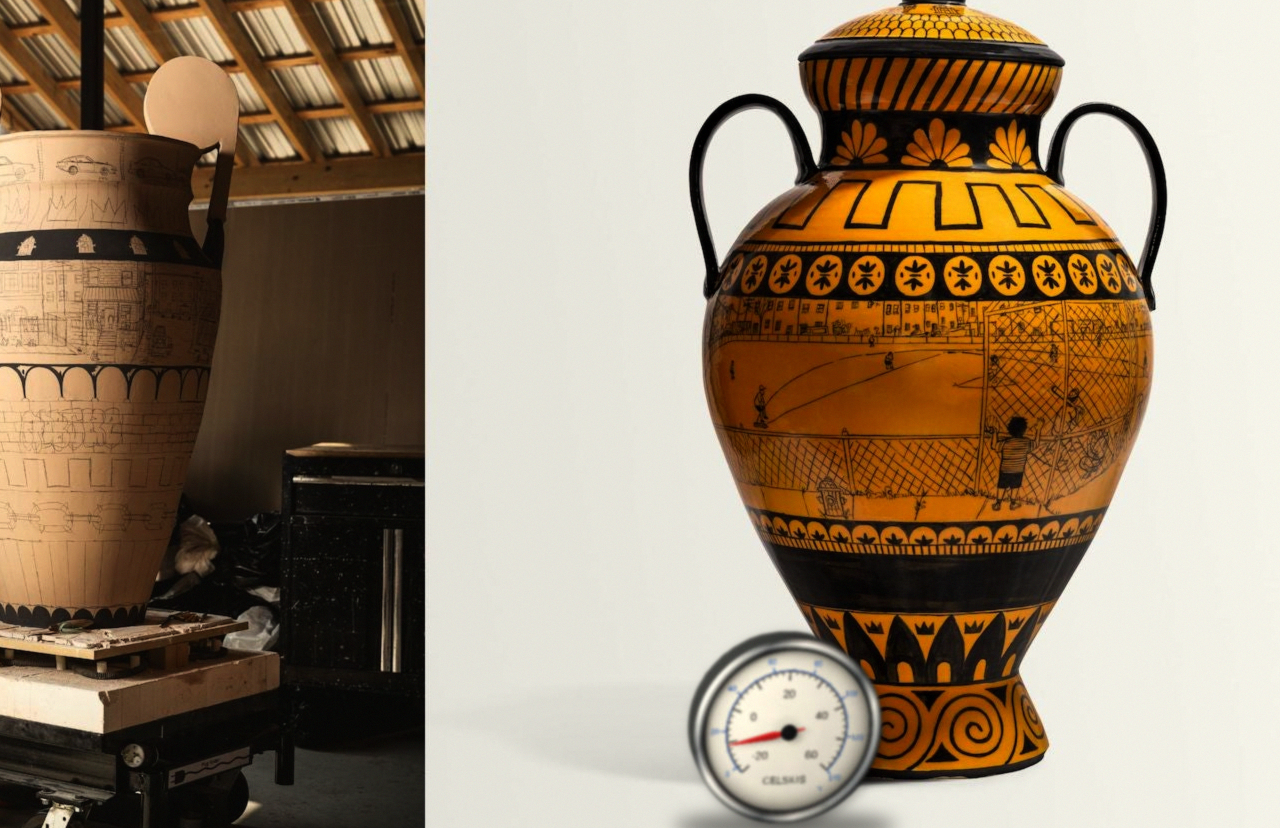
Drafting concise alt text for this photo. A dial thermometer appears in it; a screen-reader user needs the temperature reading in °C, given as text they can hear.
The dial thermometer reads -10 °C
